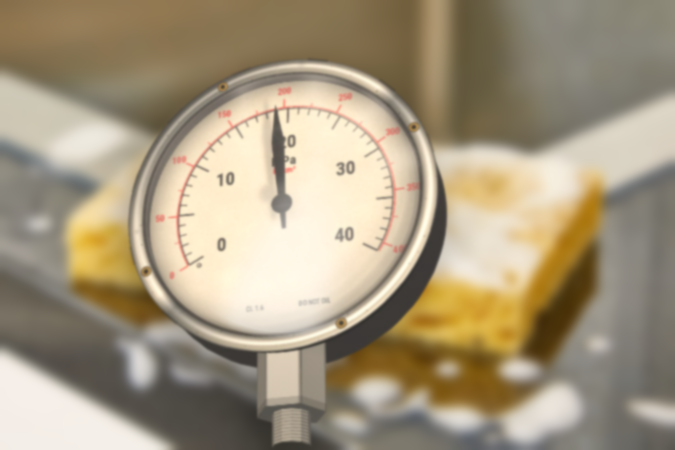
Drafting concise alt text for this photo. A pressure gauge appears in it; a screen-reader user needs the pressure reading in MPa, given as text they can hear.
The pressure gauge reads 19 MPa
